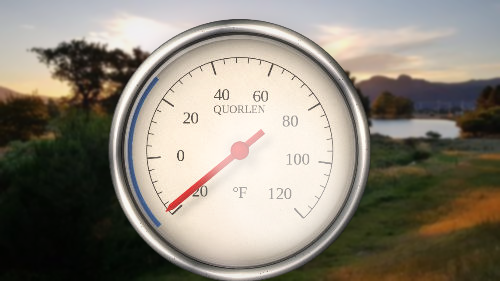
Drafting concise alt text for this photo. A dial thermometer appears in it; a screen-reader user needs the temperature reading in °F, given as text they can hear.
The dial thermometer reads -18 °F
